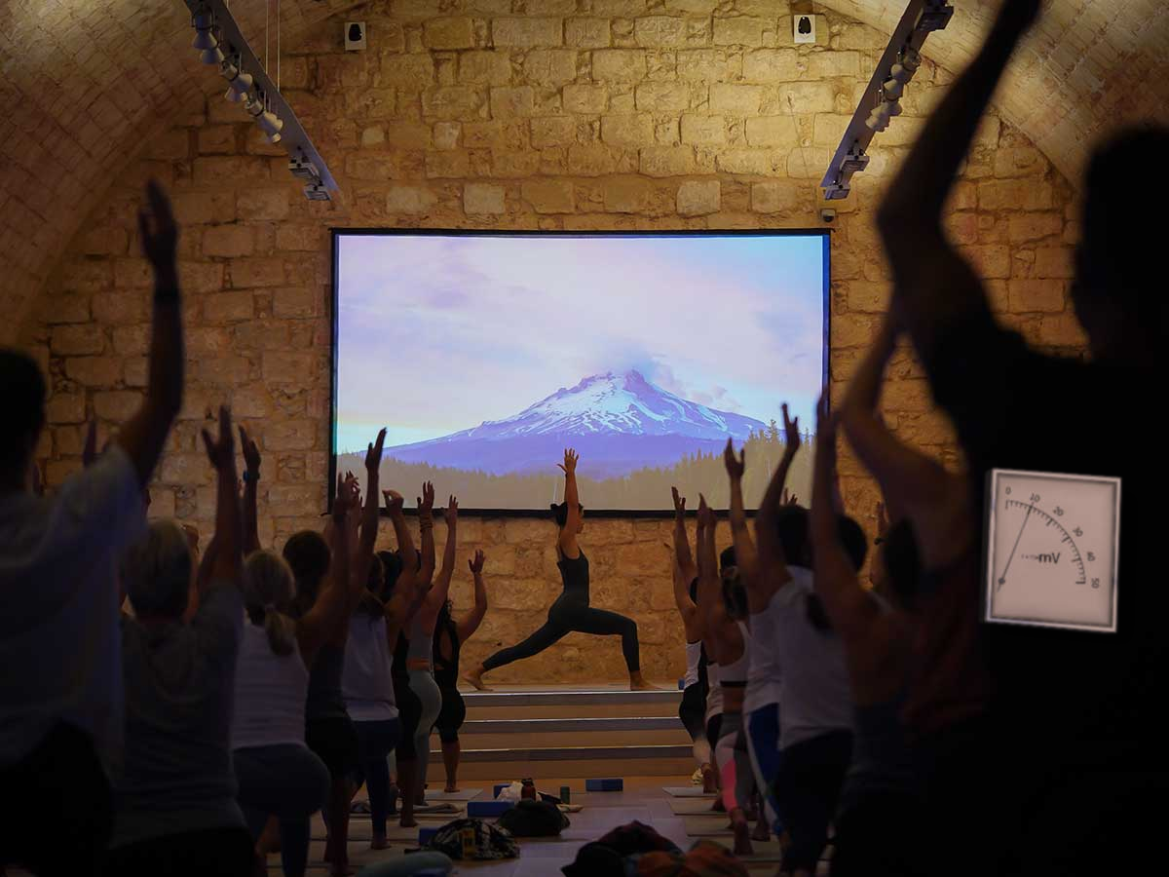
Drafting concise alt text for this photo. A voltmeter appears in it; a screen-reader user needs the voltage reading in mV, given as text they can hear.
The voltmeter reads 10 mV
